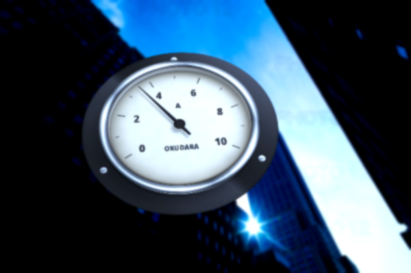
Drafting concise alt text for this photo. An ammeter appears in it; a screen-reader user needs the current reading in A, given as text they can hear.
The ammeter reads 3.5 A
